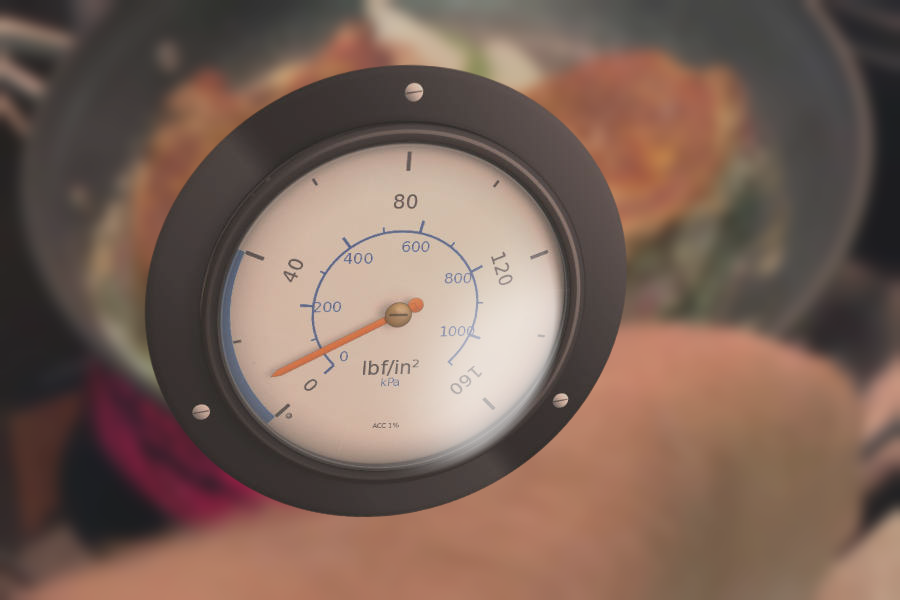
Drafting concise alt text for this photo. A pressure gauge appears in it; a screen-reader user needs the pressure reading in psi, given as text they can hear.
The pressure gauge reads 10 psi
